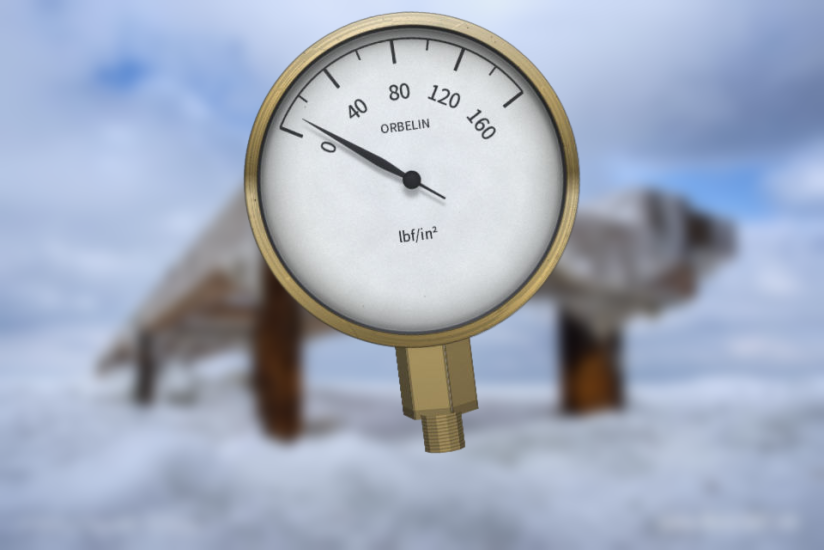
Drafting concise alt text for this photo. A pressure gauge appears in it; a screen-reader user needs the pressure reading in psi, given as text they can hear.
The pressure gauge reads 10 psi
